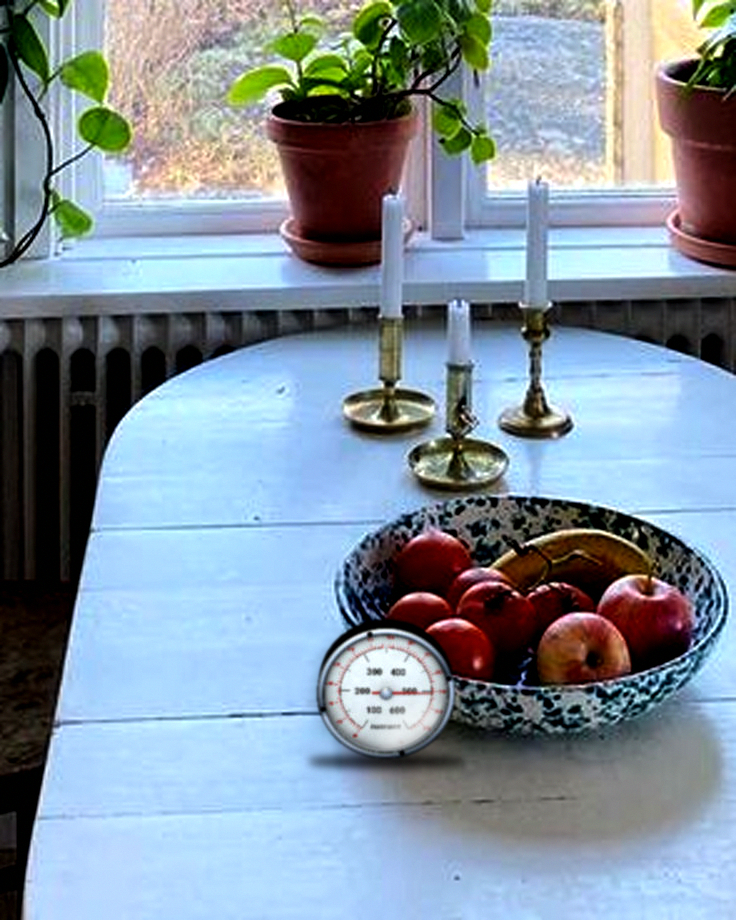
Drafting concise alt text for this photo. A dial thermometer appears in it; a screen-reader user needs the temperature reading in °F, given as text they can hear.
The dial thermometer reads 500 °F
